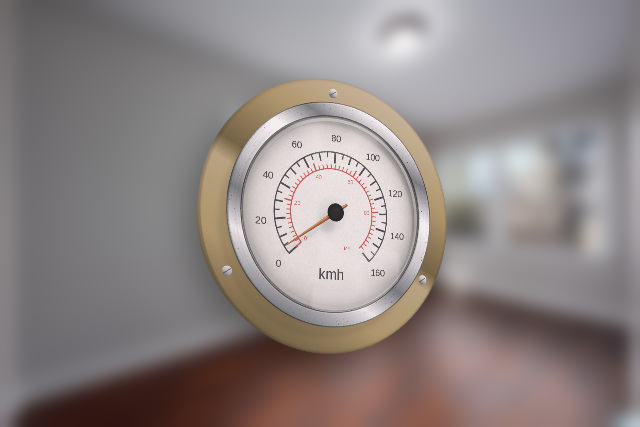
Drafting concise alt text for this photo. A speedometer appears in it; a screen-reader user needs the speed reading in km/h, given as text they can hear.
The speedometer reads 5 km/h
